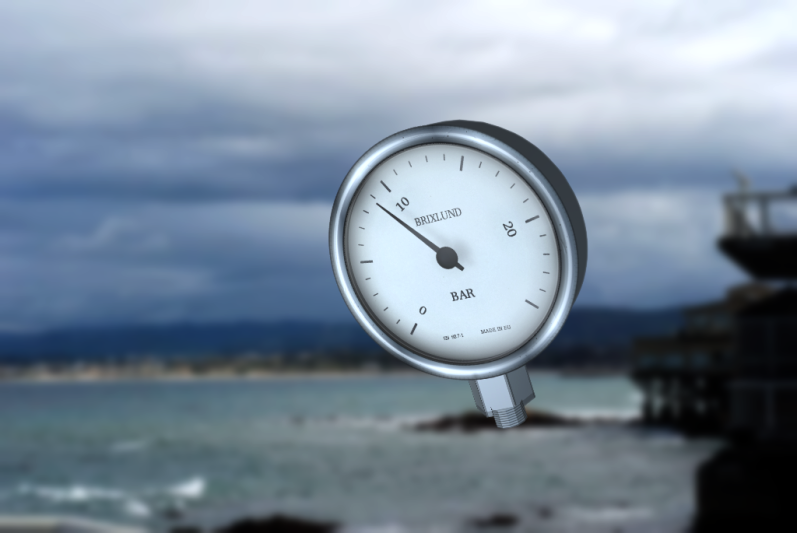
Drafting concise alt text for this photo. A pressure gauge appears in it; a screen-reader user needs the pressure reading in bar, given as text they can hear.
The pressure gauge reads 9 bar
